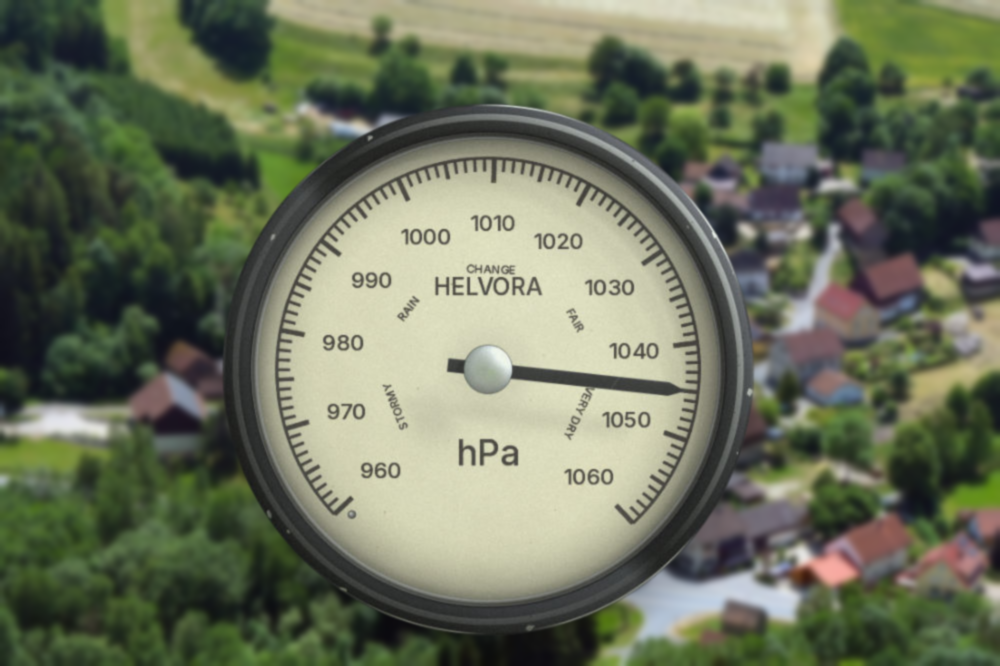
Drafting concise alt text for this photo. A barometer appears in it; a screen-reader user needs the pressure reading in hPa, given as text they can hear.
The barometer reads 1045 hPa
